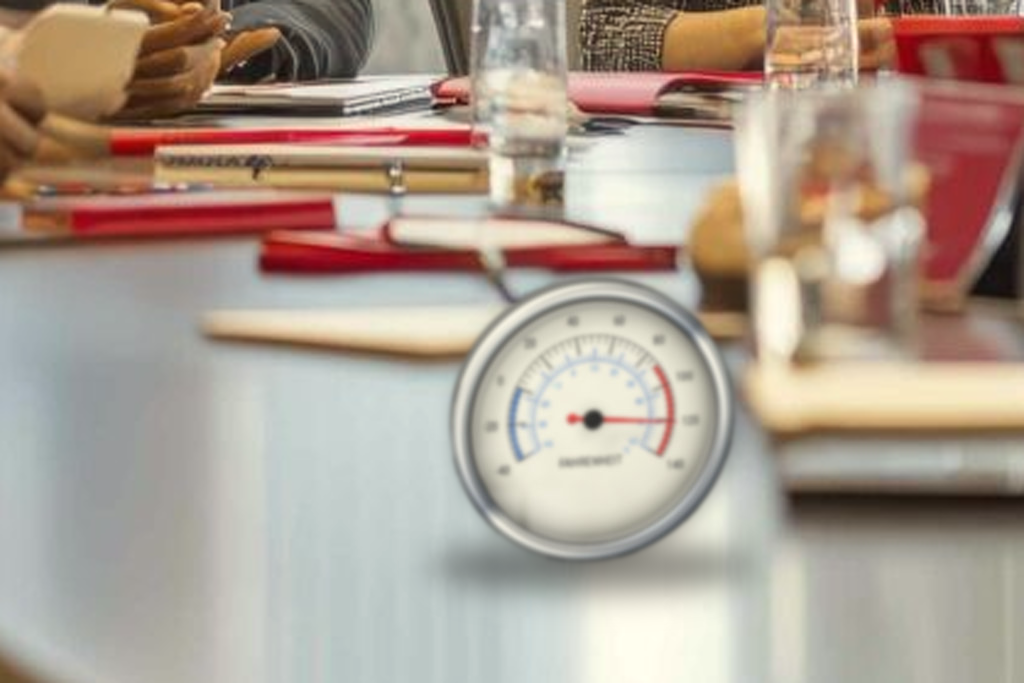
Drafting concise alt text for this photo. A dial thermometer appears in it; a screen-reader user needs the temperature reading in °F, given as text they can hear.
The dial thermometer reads 120 °F
